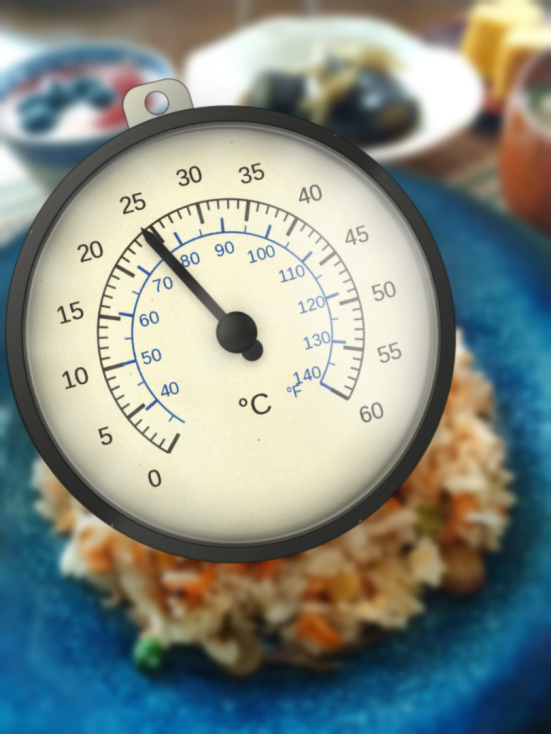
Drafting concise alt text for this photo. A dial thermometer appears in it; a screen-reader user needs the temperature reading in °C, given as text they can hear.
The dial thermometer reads 24 °C
